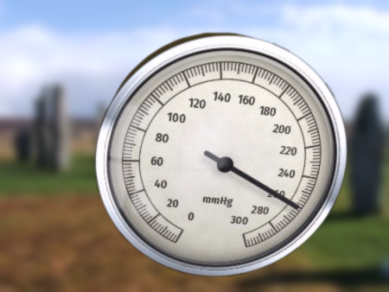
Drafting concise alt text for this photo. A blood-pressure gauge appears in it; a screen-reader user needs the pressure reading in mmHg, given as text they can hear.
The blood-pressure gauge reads 260 mmHg
